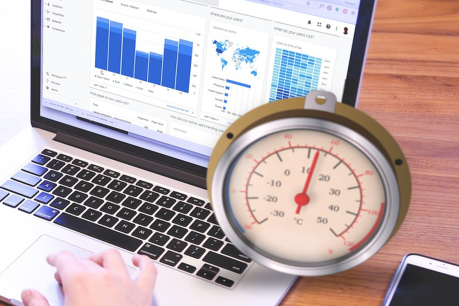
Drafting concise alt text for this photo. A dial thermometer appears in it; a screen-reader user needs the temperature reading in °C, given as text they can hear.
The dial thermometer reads 12.5 °C
